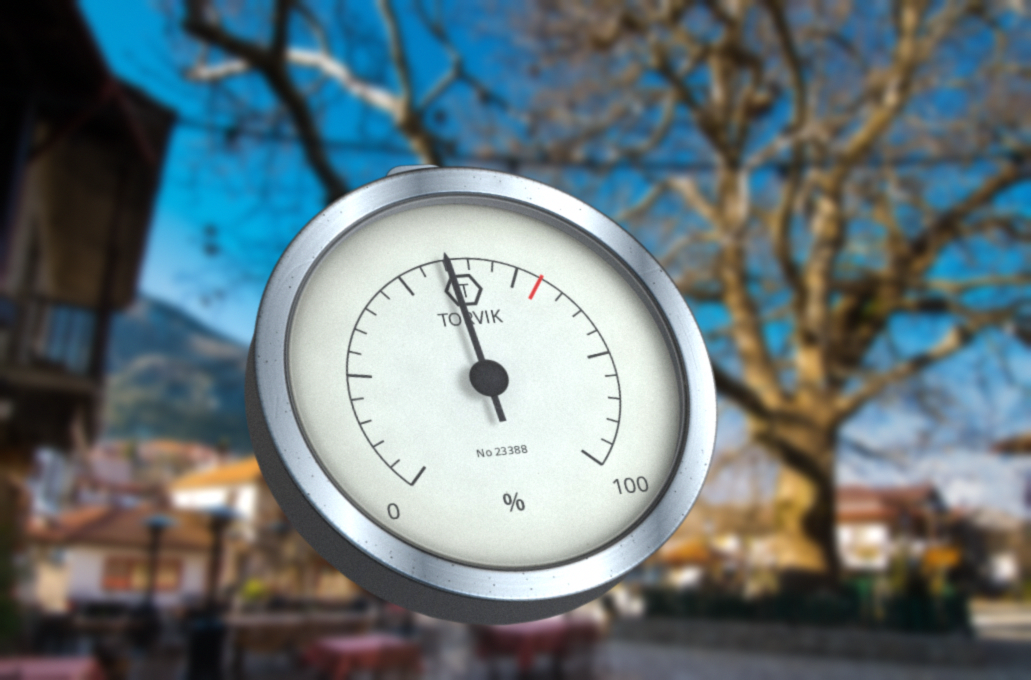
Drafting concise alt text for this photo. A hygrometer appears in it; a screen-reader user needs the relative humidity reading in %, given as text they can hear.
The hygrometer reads 48 %
